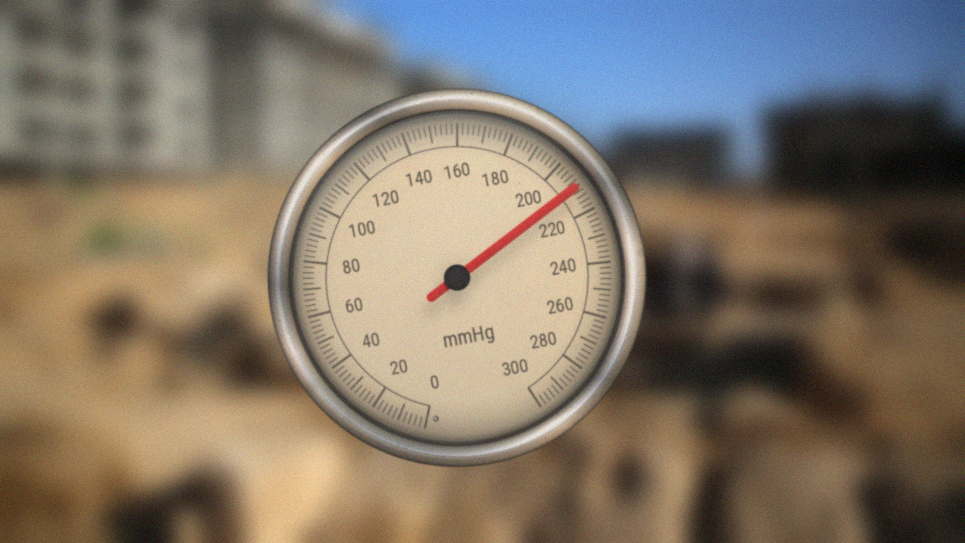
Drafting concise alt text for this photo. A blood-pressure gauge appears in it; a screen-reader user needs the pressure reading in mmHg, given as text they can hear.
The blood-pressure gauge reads 210 mmHg
